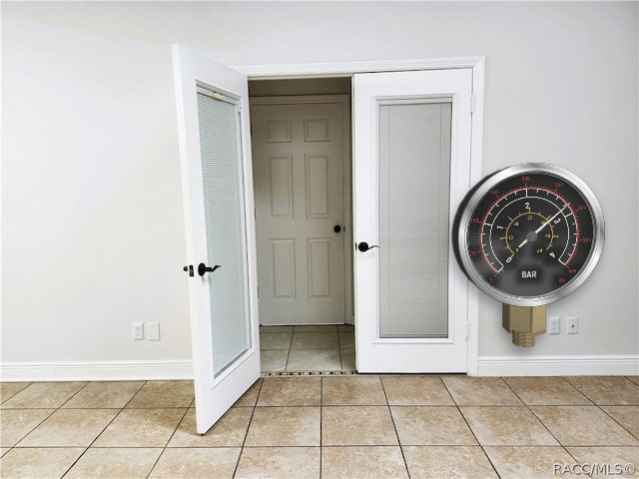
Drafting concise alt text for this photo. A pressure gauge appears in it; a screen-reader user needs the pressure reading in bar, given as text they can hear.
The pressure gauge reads 2.8 bar
